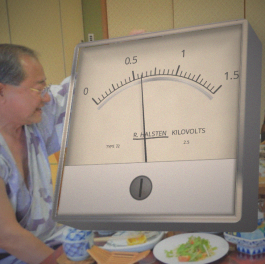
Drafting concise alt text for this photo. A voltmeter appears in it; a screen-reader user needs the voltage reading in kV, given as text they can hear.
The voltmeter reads 0.6 kV
